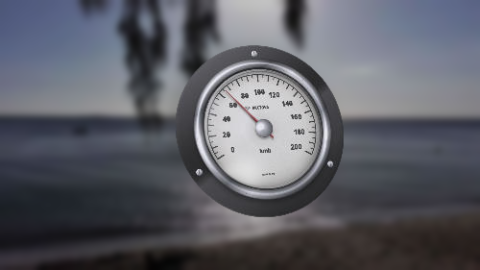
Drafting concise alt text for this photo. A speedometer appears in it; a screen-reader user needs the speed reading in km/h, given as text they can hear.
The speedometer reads 65 km/h
